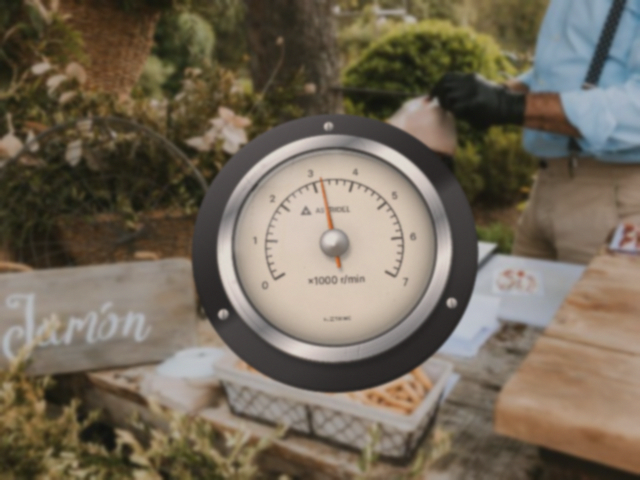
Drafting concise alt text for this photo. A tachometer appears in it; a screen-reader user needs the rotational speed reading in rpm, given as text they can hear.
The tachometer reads 3200 rpm
